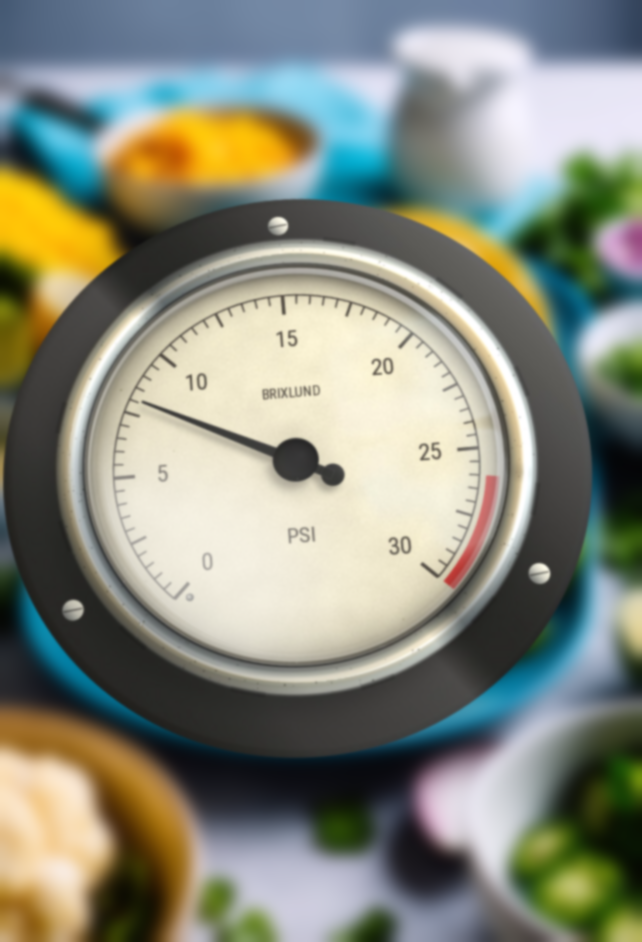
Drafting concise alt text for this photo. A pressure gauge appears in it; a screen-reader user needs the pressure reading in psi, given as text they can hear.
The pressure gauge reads 8 psi
